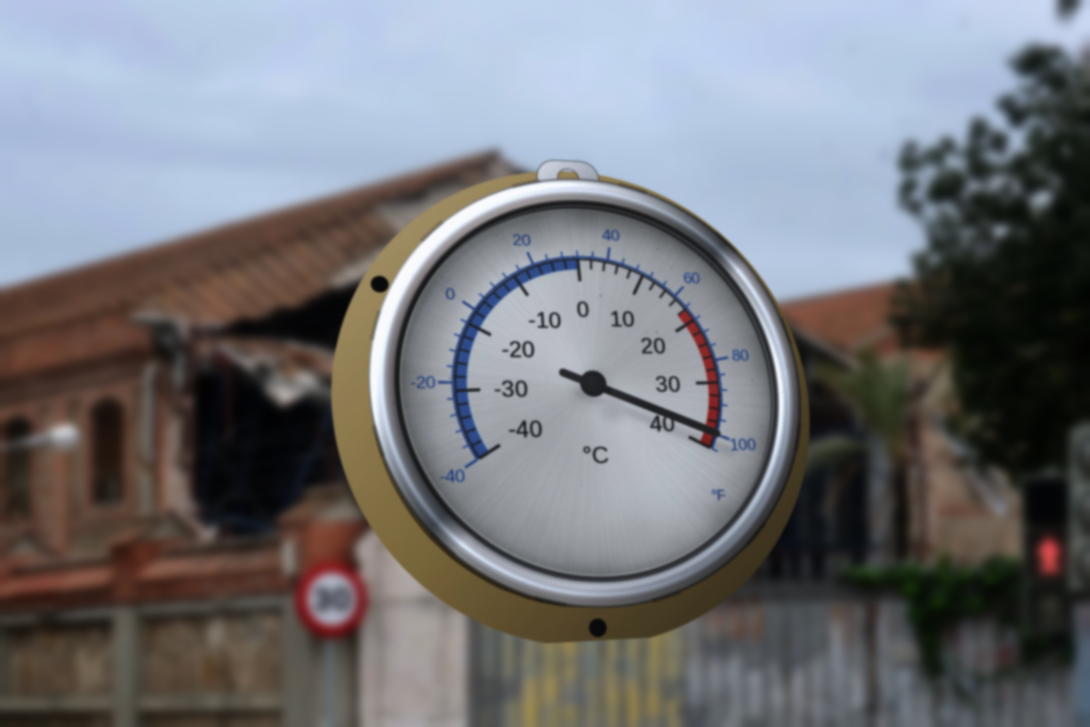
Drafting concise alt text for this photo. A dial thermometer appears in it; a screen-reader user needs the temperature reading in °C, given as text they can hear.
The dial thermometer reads 38 °C
